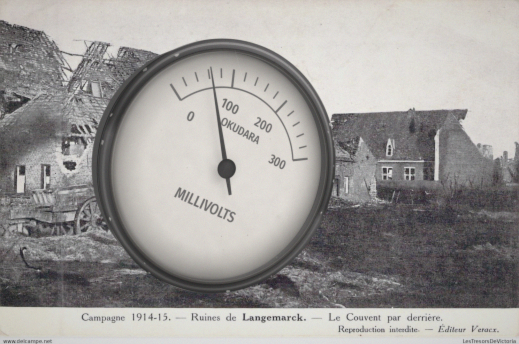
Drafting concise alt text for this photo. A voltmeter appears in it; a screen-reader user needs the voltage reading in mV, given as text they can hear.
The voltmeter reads 60 mV
